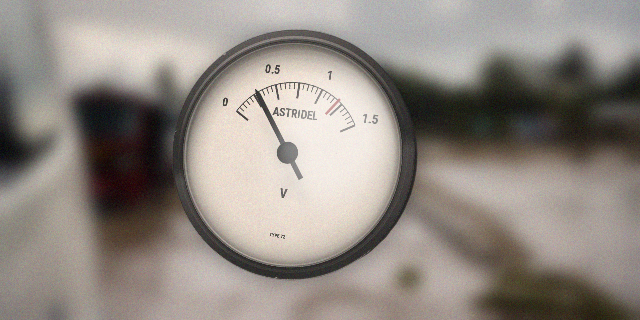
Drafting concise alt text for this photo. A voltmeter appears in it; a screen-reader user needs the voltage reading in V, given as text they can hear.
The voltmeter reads 0.3 V
